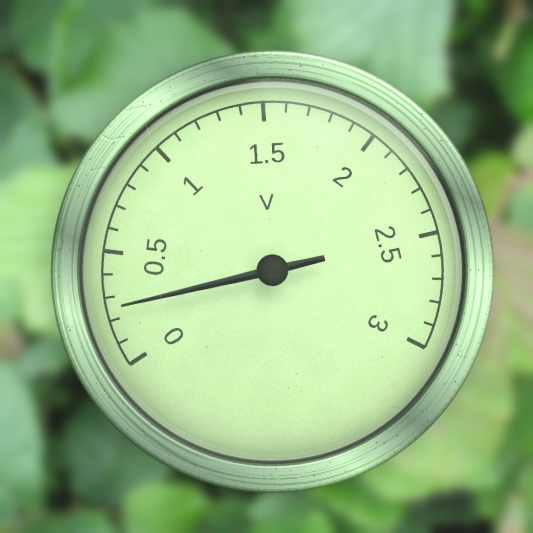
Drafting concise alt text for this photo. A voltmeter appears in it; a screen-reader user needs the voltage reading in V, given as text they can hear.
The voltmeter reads 0.25 V
